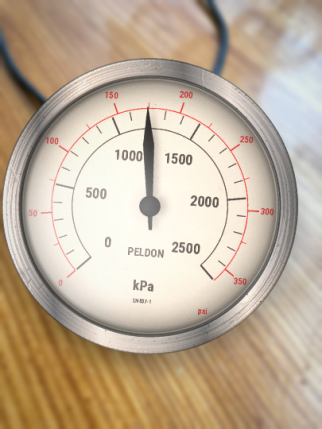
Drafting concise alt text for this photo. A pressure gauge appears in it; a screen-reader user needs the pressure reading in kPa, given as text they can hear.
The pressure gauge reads 1200 kPa
